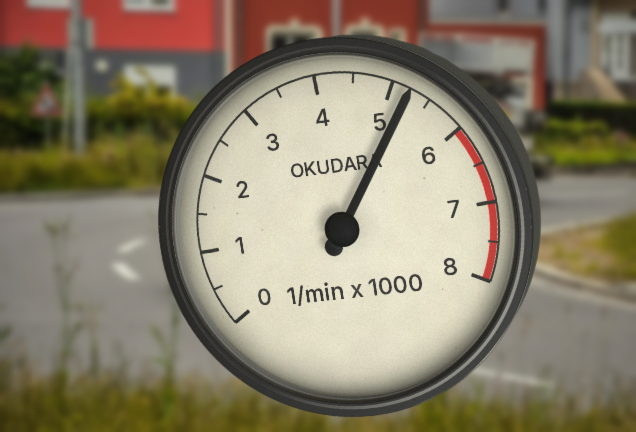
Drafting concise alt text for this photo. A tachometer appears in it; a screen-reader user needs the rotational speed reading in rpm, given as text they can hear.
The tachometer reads 5250 rpm
